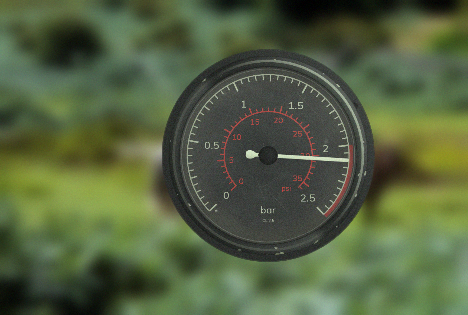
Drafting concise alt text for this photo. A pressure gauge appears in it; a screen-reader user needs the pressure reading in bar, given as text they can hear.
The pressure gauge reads 2.1 bar
